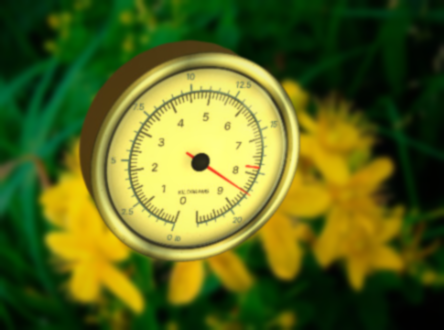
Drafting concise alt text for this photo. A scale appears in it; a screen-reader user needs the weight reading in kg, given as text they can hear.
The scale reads 8.5 kg
